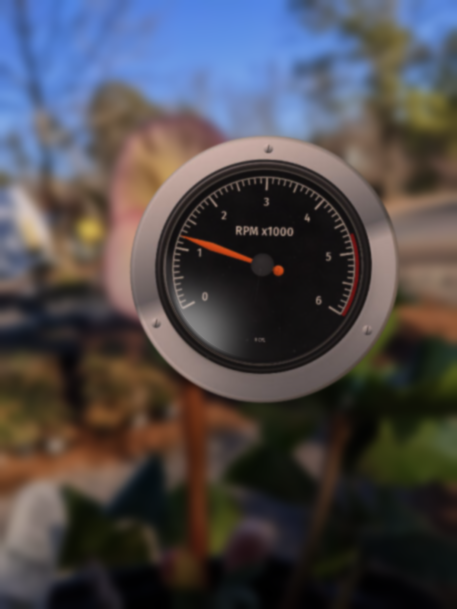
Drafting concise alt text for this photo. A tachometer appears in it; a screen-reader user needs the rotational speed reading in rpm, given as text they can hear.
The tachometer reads 1200 rpm
